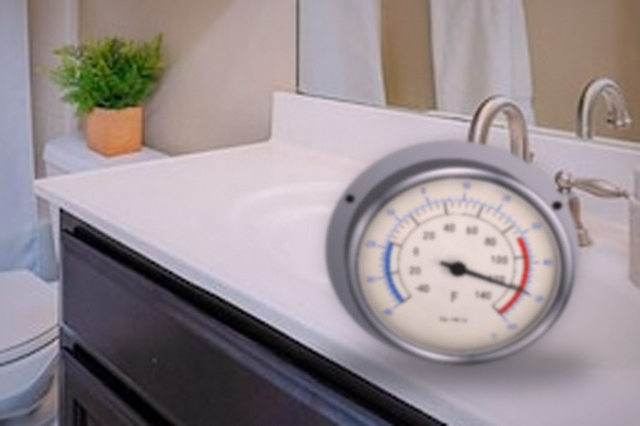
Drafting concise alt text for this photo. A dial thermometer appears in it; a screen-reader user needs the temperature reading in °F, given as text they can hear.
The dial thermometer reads 120 °F
